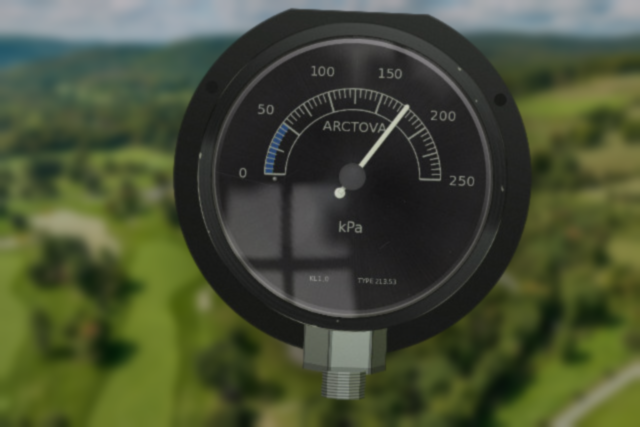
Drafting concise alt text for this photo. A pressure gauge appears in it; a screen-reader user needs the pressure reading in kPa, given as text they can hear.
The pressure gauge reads 175 kPa
